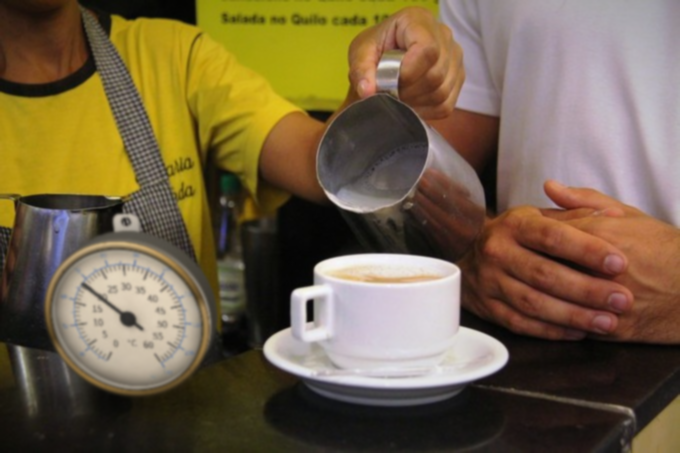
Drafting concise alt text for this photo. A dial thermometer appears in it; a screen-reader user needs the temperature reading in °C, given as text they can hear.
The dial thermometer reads 20 °C
